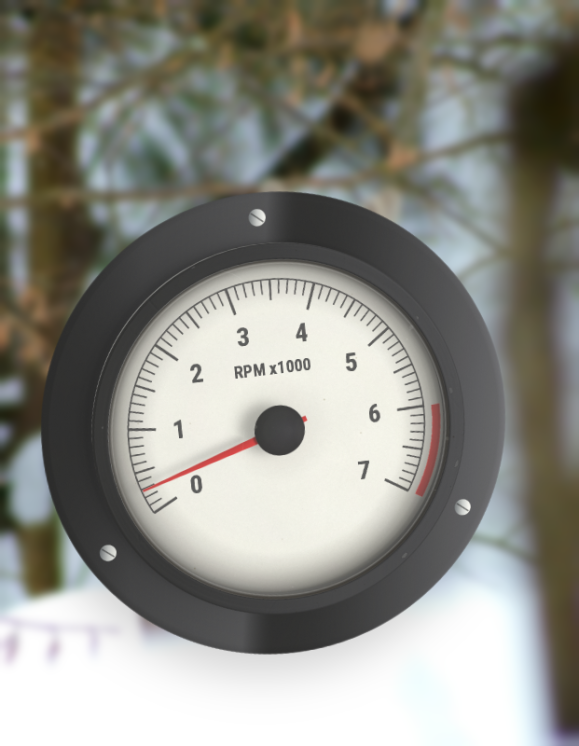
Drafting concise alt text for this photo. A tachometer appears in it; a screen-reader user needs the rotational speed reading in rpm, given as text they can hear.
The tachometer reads 300 rpm
